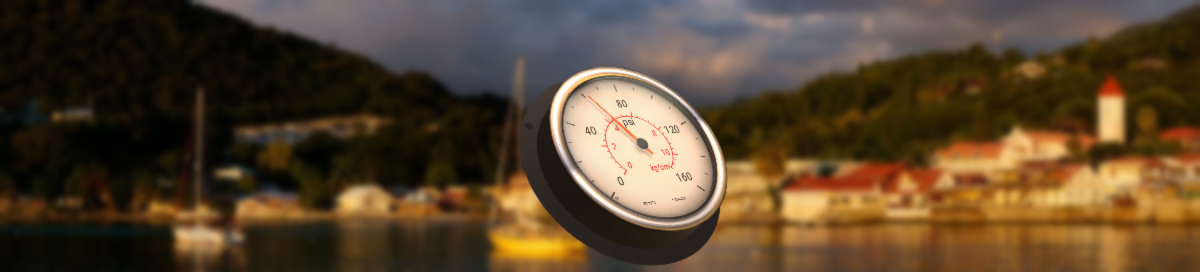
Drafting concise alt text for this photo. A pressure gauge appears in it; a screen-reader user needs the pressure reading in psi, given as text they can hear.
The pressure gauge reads 60 psi
